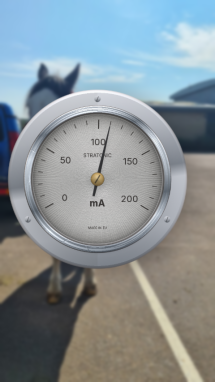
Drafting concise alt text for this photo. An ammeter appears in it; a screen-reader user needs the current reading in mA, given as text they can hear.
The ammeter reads 110 mA
